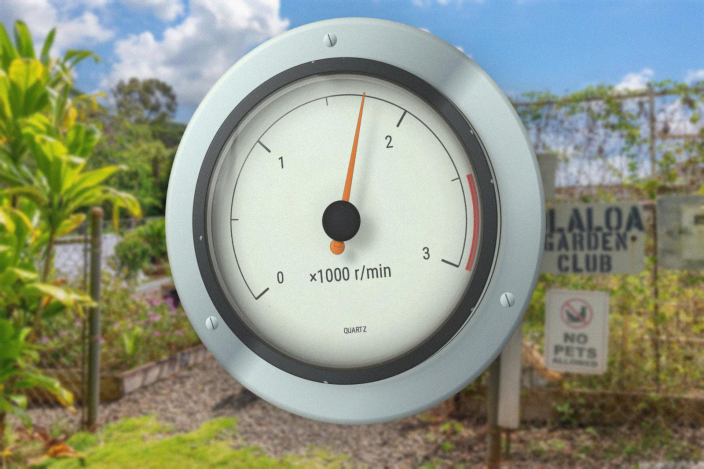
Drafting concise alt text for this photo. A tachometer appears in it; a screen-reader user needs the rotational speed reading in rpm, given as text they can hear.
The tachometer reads 1750 rpm
